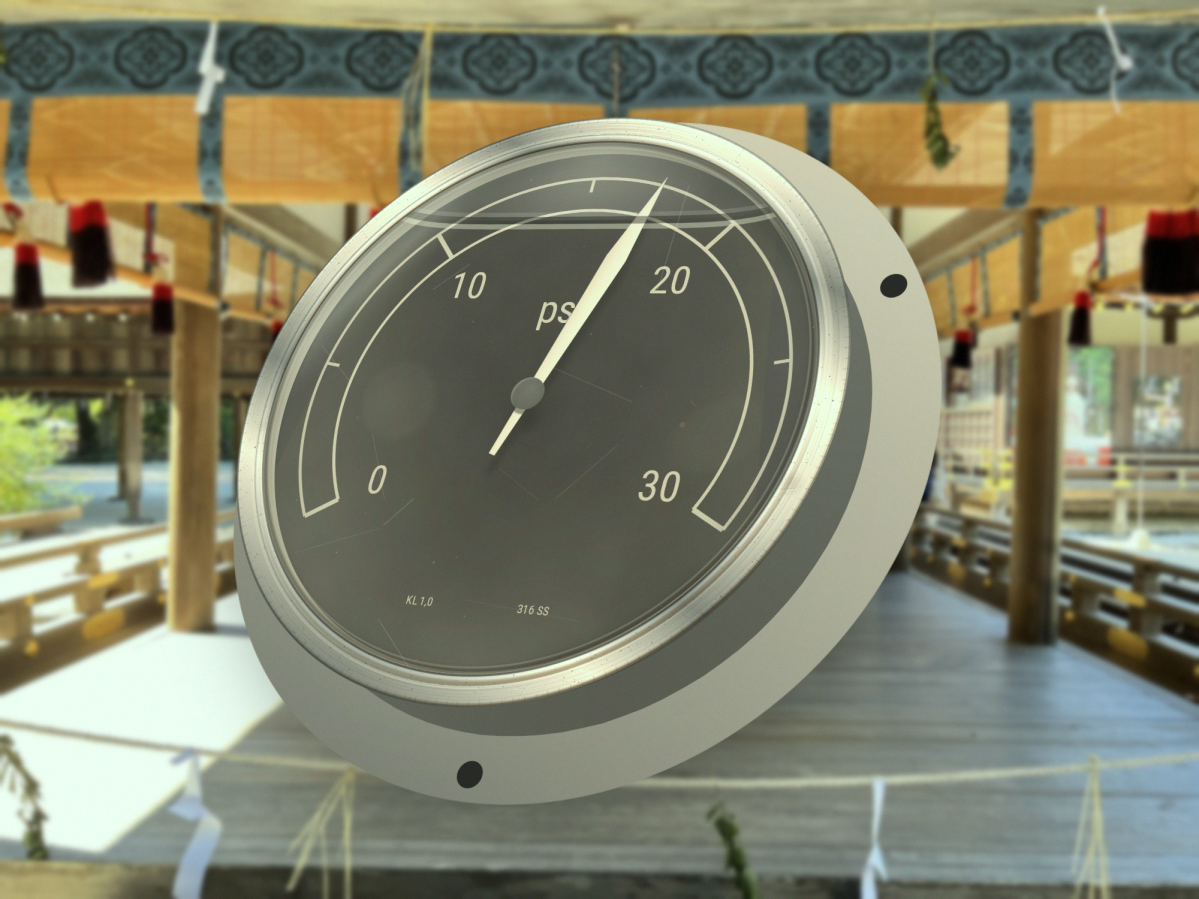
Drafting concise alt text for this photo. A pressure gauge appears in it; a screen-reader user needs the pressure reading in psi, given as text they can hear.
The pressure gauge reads 17.5 psi
